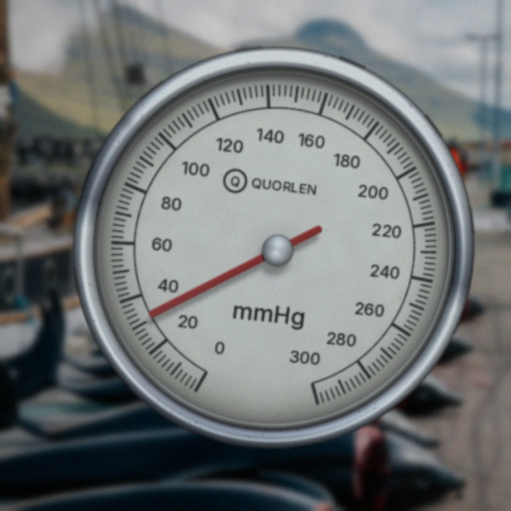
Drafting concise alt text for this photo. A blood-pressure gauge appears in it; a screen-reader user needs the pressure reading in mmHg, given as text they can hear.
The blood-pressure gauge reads 32 mmHg
